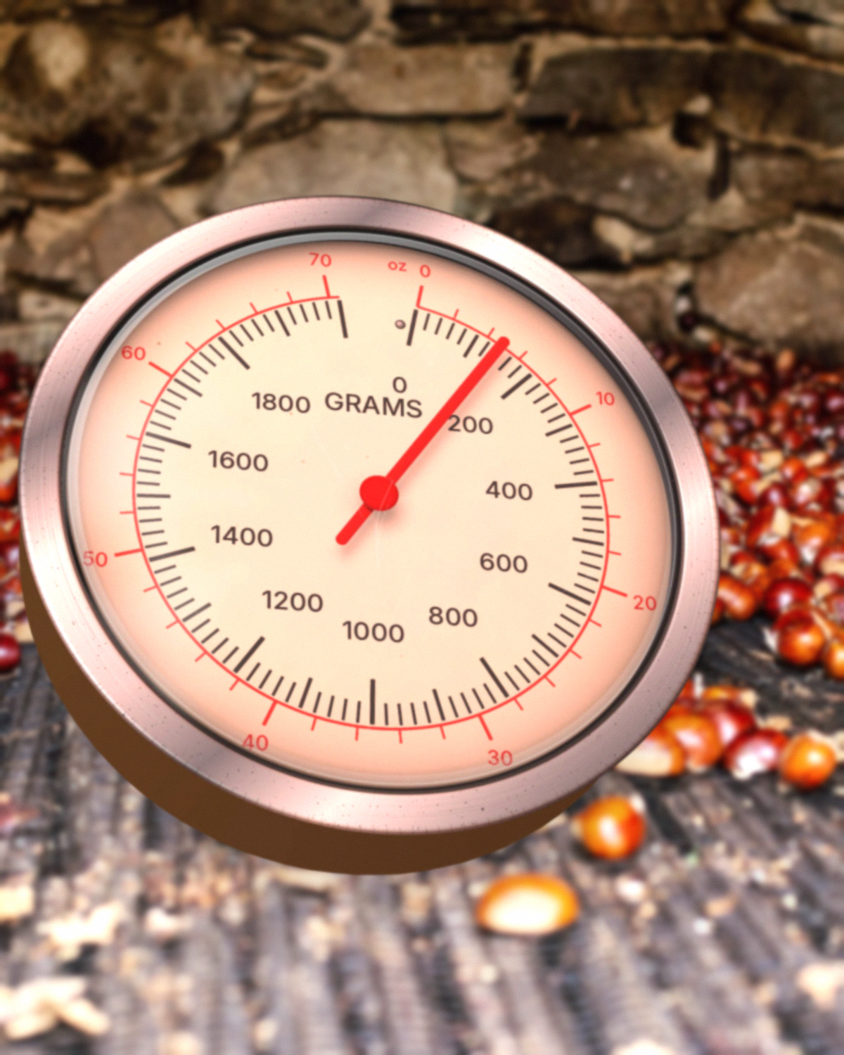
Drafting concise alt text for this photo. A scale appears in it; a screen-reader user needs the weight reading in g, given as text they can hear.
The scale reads 140 g
